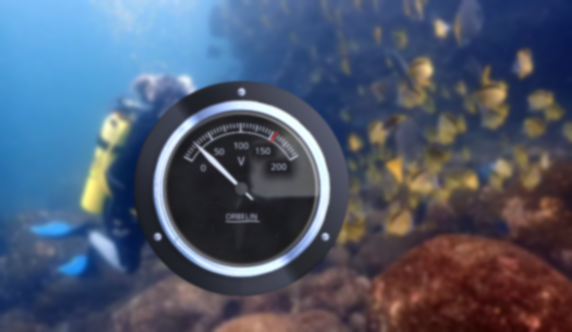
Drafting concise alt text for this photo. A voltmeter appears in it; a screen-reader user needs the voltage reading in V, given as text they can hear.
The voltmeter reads 25 V
